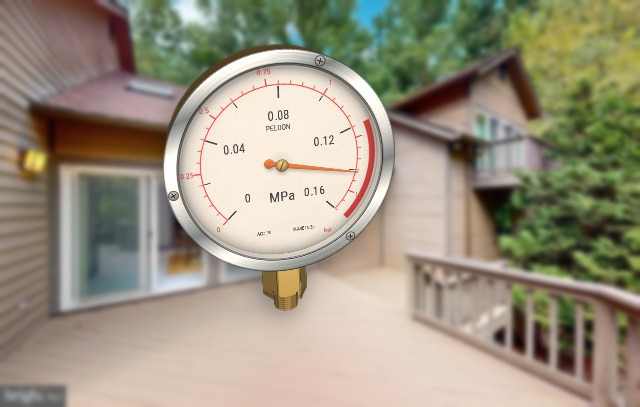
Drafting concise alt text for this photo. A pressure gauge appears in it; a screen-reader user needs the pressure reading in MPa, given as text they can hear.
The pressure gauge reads 0.14 MPa
